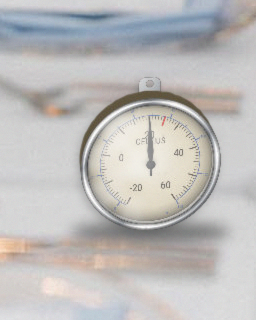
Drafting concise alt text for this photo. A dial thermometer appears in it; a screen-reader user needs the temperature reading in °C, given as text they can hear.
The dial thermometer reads 20 °C
